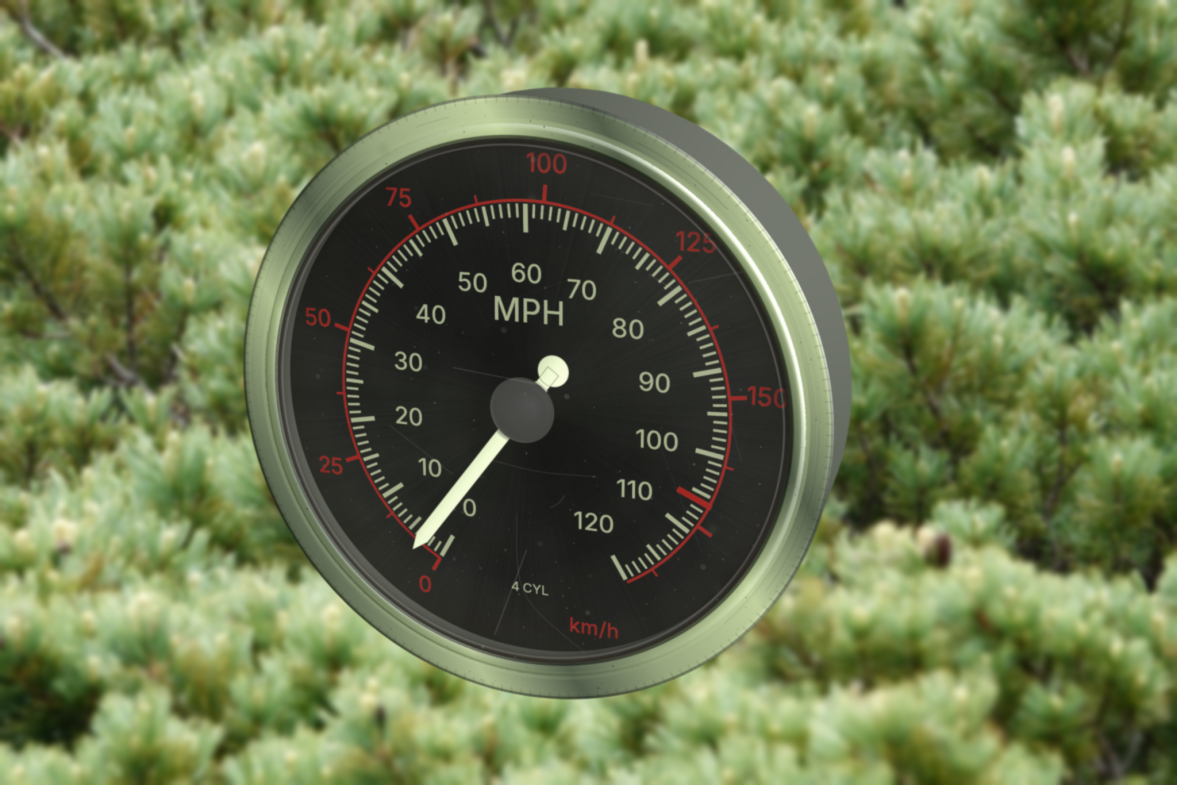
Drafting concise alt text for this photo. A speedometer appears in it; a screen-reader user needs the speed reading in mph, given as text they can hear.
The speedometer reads 3 mph
